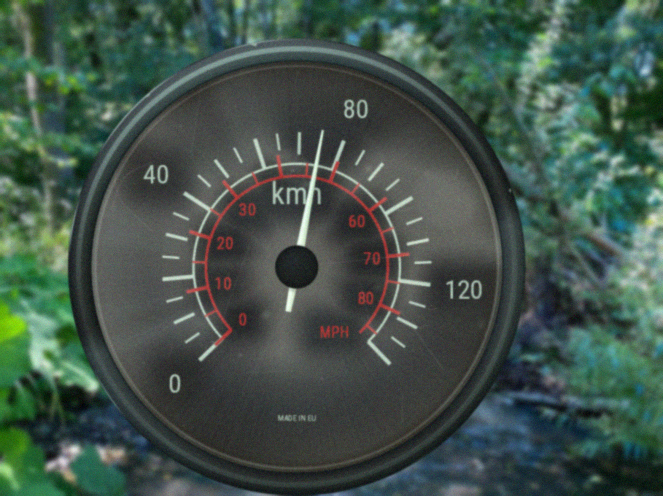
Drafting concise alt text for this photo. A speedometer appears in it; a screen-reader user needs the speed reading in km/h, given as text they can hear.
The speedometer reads 75 km/h
